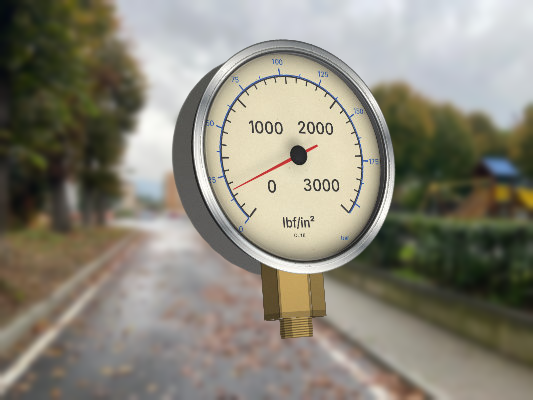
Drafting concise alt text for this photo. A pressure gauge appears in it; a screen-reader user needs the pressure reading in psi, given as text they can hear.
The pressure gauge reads 250 psi
